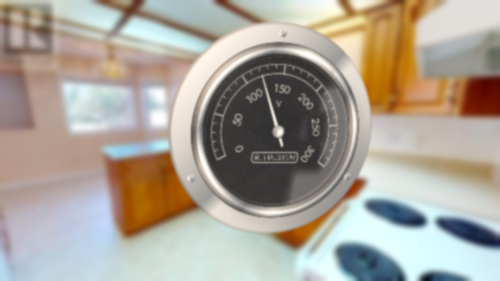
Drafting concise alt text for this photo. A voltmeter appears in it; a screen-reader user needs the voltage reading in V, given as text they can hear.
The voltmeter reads 120 V
